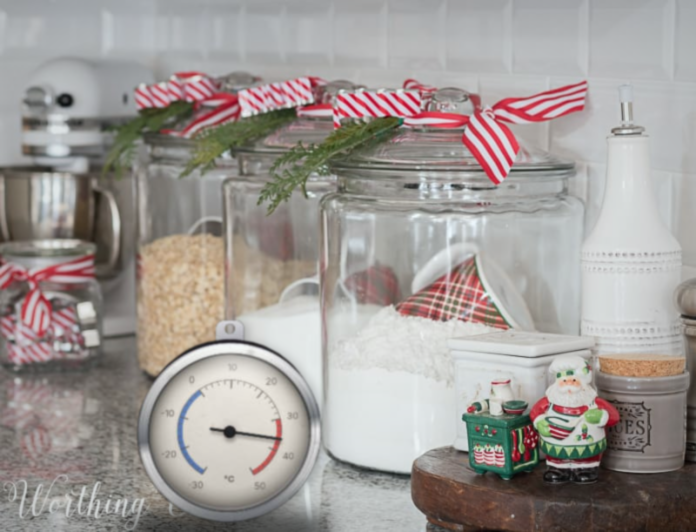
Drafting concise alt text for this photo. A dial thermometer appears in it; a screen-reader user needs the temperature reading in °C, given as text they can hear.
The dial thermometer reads 36 °C
